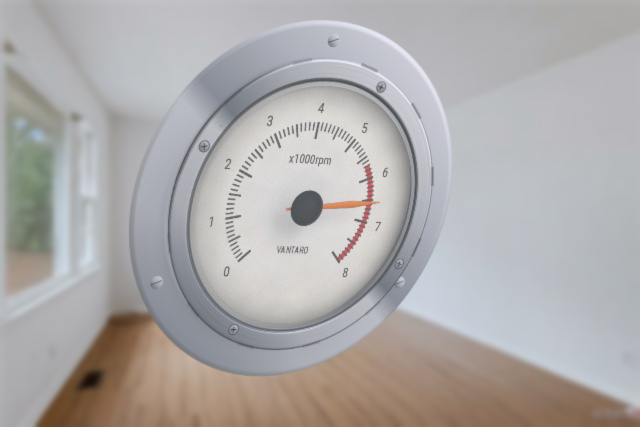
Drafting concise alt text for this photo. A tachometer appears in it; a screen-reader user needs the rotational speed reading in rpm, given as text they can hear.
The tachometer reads 6500 rpm
